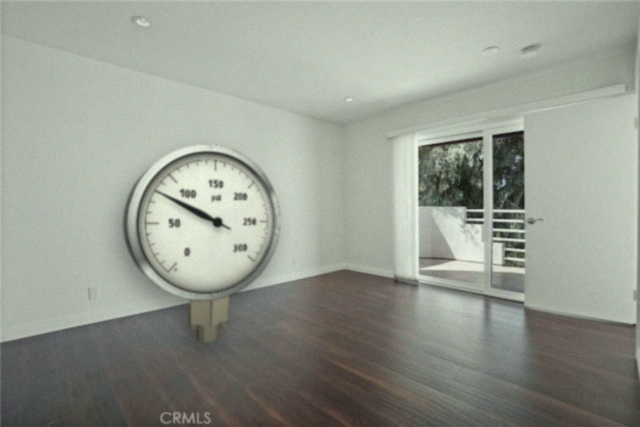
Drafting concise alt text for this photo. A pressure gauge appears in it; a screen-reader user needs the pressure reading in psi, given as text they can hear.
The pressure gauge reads 80 psi
